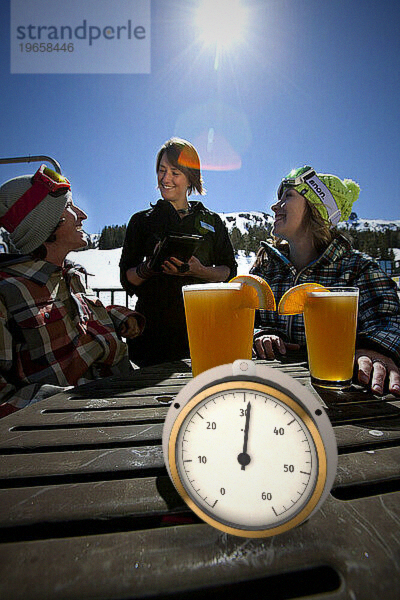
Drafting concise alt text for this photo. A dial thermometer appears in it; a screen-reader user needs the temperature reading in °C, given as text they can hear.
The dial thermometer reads 31 °C
